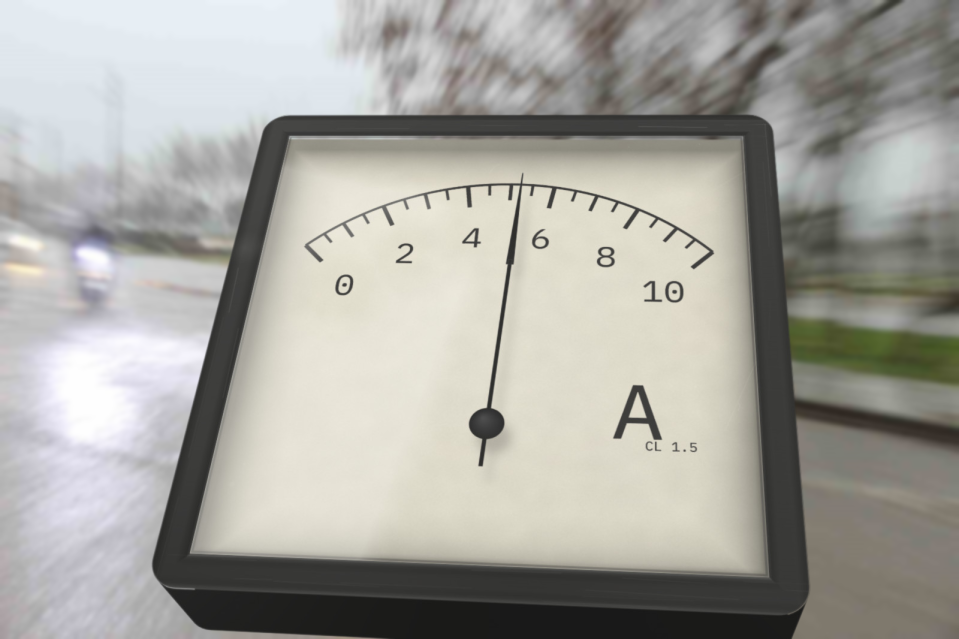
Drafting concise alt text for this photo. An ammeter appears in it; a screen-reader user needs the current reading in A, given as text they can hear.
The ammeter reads 5.25 A
